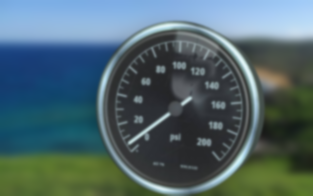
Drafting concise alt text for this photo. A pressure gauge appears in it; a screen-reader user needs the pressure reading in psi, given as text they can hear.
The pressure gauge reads 5 psi
